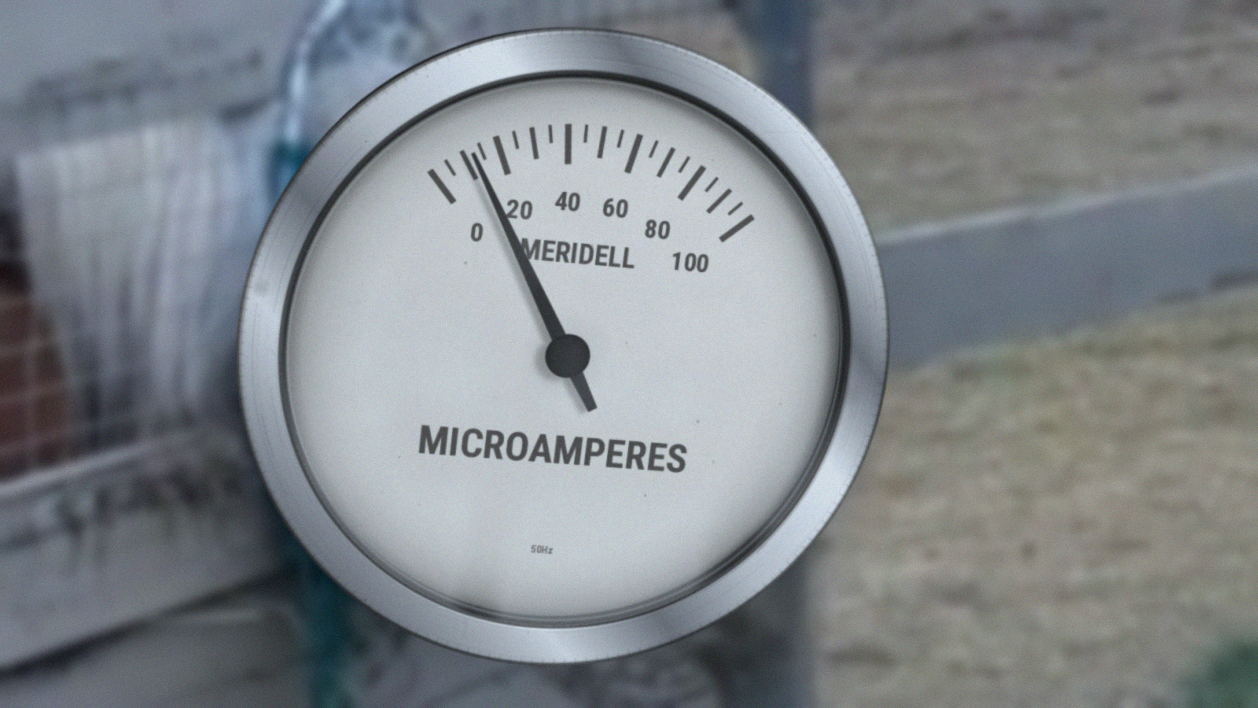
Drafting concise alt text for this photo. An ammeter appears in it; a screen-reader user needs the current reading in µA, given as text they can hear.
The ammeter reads 12.5 µA
